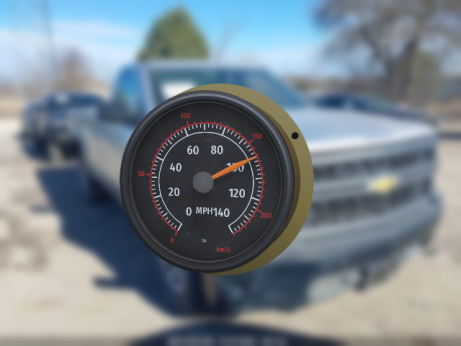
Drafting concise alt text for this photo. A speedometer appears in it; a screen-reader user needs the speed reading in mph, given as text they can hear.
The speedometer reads 100 mph
